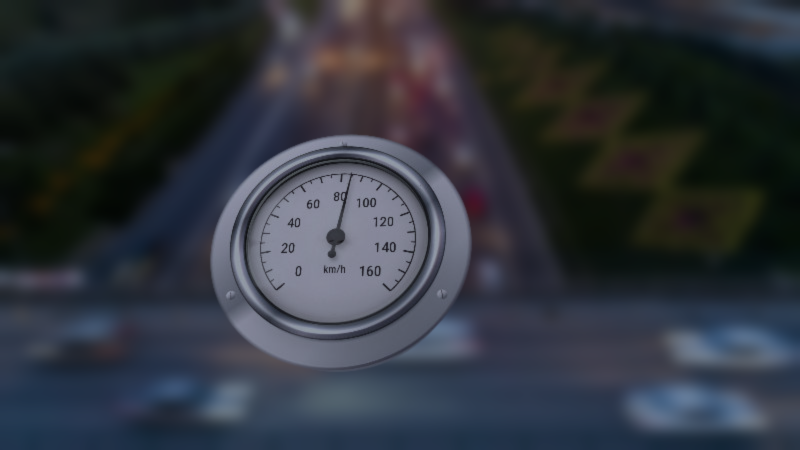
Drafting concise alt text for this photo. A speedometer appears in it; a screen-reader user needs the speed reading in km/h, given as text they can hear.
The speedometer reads 85 km/h
